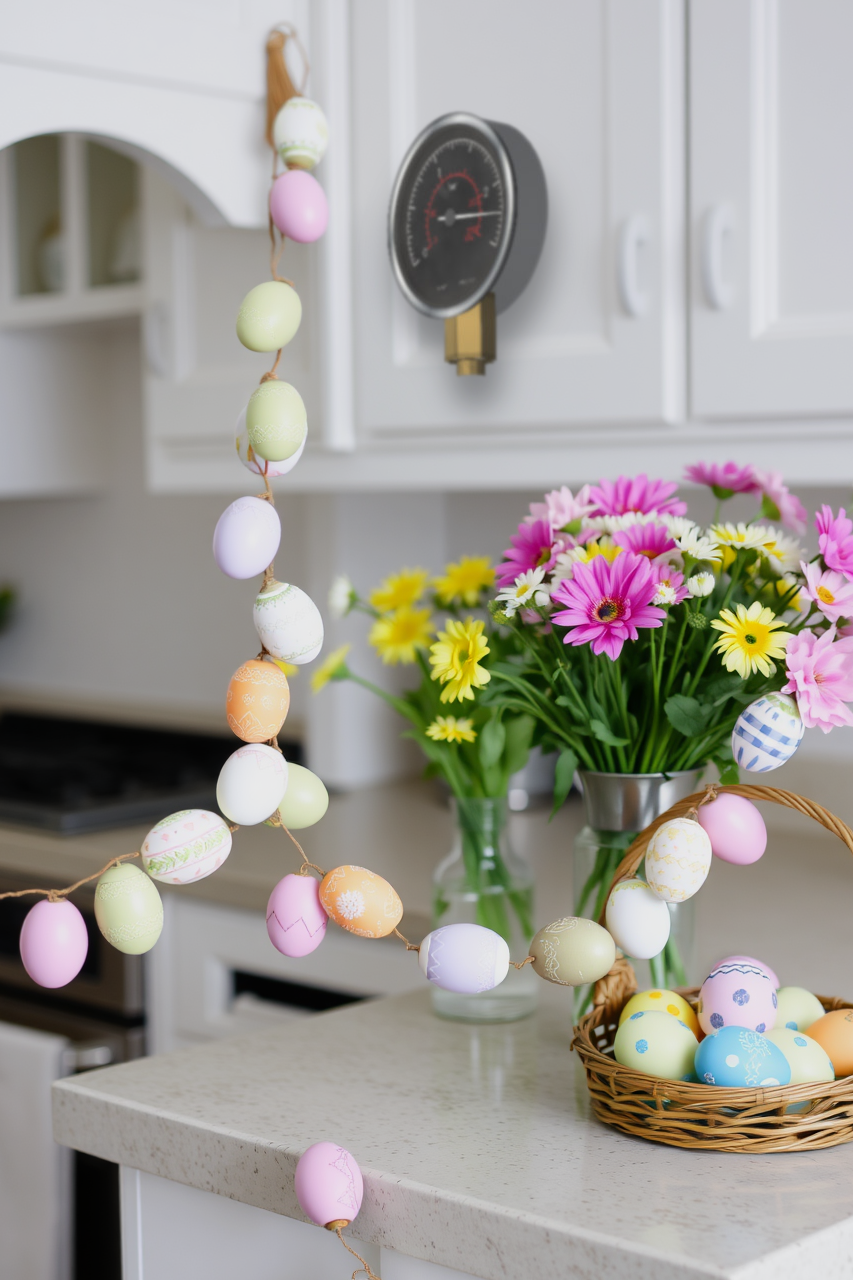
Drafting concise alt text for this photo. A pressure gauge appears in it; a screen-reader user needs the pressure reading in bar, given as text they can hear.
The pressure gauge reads 2.25 bar
